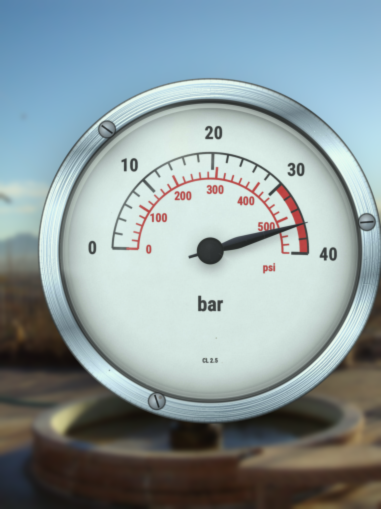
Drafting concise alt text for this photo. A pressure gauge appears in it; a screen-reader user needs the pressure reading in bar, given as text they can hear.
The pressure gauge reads 36 bar
